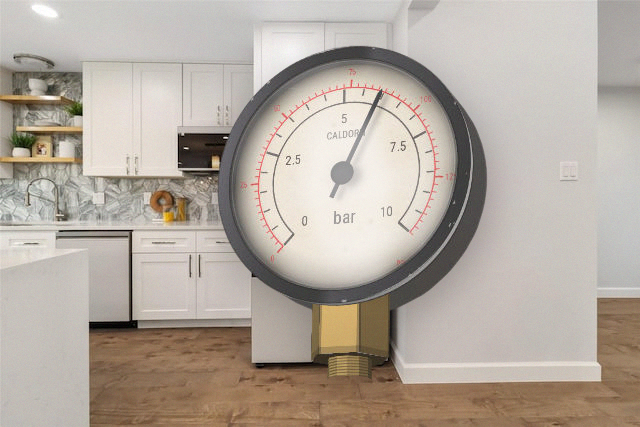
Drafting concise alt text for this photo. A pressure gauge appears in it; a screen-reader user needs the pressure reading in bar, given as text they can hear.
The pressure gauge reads 6 bar
